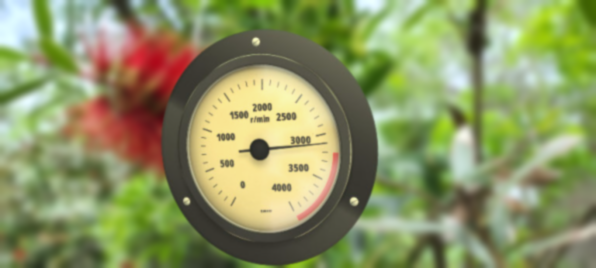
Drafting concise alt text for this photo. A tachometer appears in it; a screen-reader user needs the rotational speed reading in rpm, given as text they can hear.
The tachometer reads 3100 rpm
